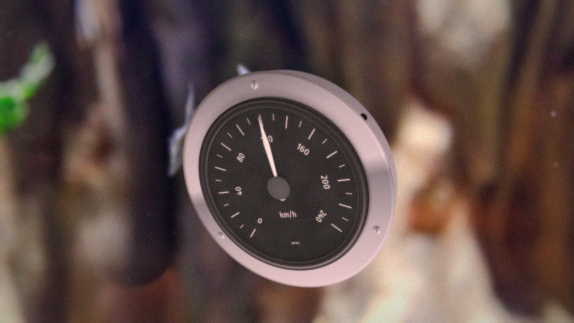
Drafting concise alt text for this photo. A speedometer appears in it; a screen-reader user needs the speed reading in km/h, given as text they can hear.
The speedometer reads 120 km/h
